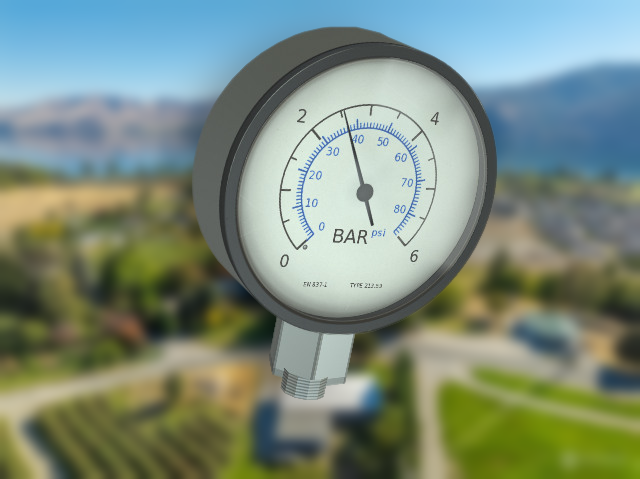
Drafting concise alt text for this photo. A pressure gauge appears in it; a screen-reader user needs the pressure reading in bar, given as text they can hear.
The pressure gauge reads 2.5 bar
